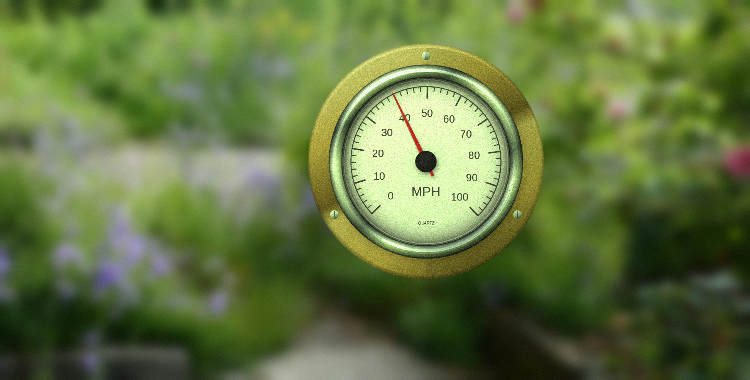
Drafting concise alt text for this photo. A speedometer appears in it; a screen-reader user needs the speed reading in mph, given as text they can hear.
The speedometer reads 40 mph
